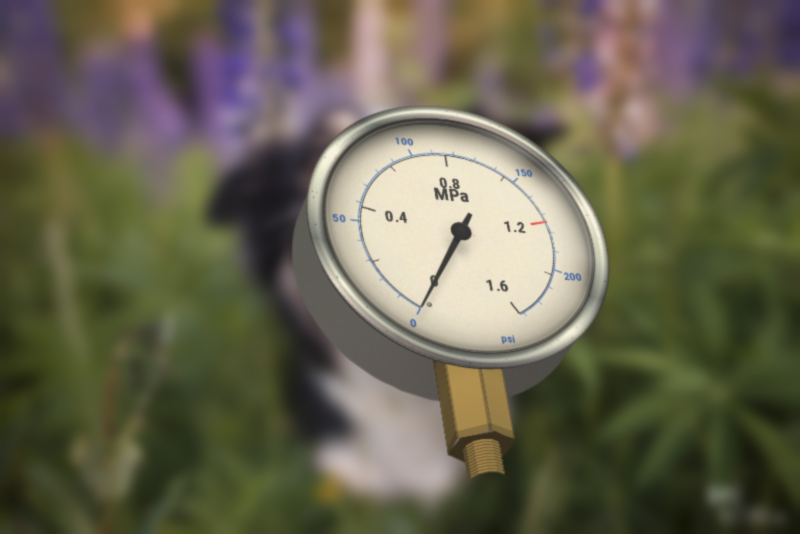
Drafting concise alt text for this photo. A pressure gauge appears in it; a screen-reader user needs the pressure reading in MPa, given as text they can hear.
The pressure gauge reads 0 MPa
